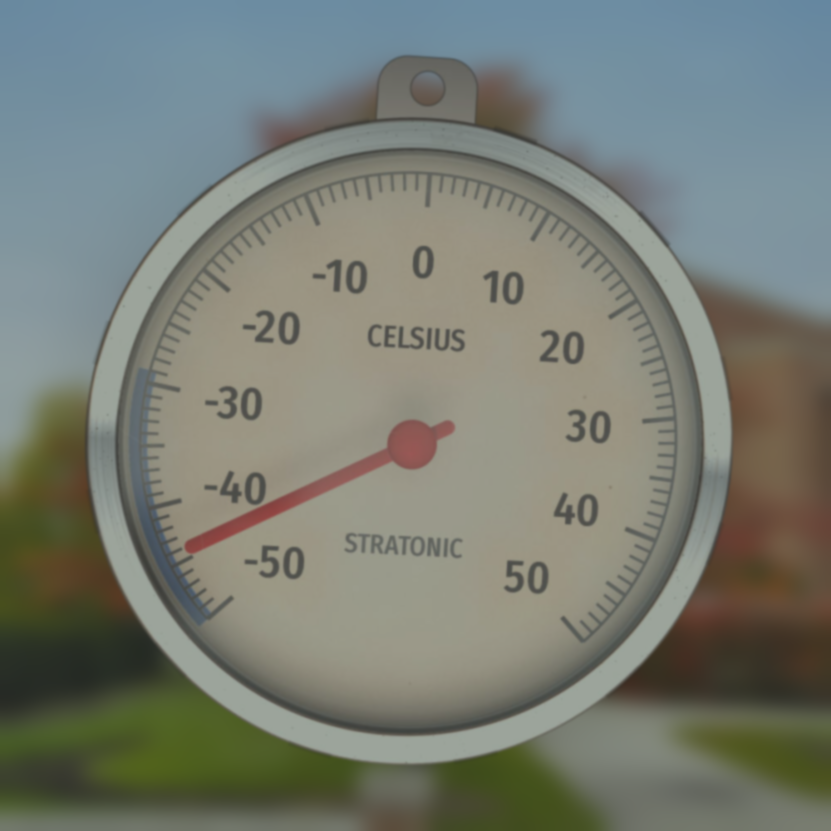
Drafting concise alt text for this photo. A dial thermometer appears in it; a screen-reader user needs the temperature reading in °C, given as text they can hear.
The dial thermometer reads -44 °C
